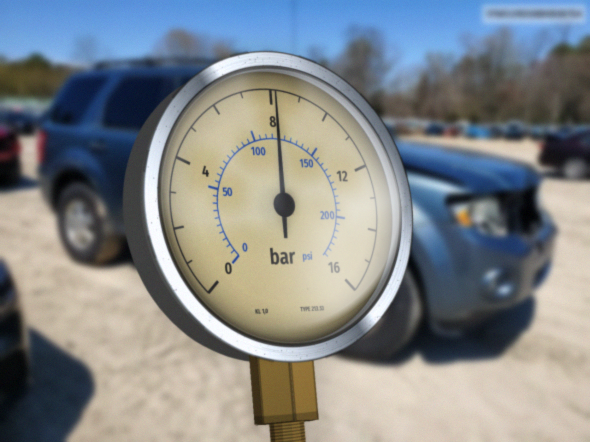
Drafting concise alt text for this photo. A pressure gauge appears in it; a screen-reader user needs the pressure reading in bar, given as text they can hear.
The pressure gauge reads 8 bar
